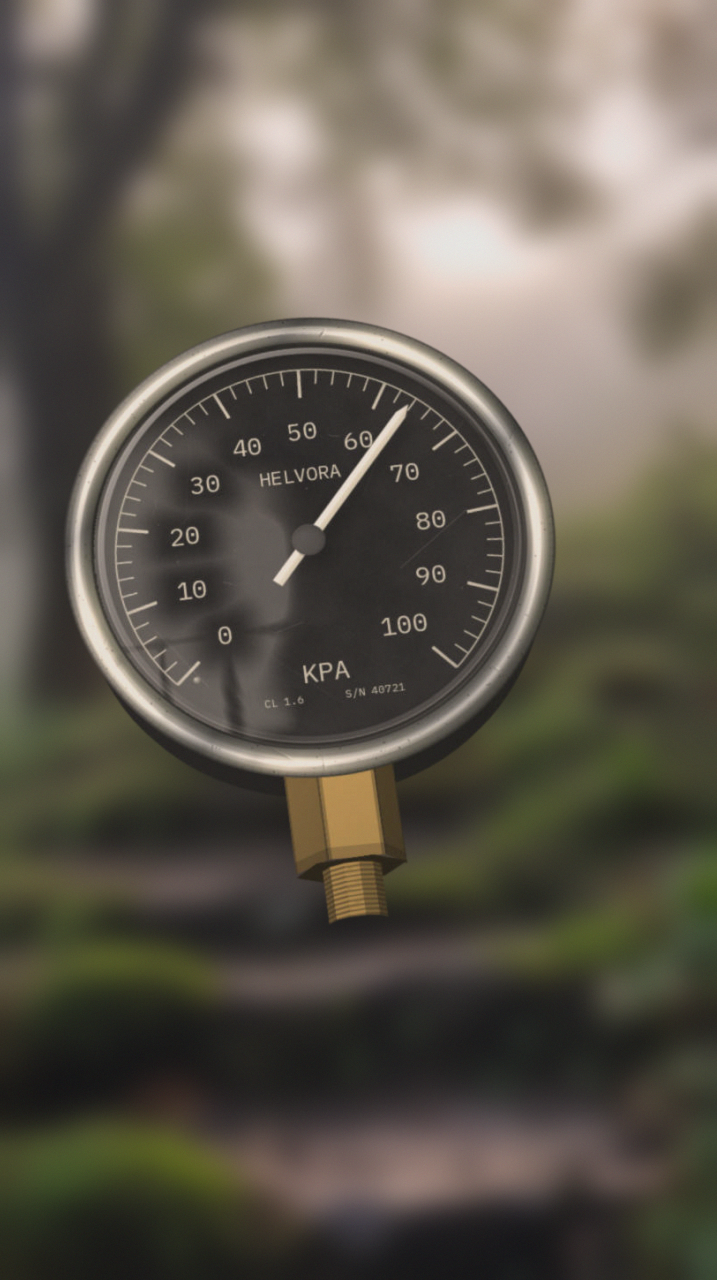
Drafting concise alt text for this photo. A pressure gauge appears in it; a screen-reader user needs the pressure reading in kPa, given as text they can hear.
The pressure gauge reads 64 kPa
